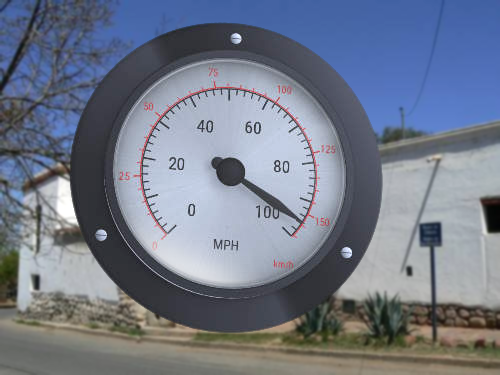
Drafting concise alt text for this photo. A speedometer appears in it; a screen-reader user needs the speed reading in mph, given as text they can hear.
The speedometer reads 96 mph
